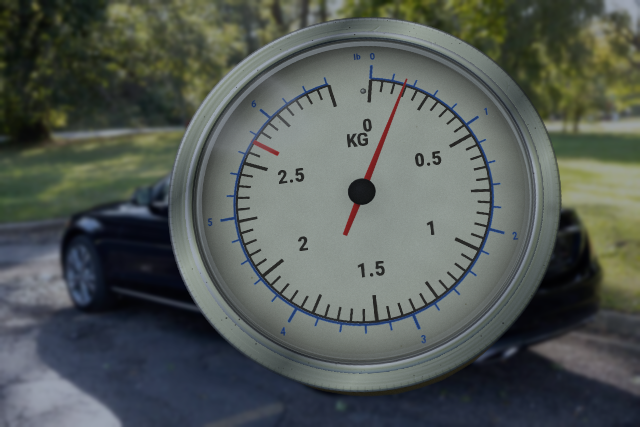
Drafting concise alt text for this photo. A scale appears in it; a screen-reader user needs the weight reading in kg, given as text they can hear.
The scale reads 0.15 kg
